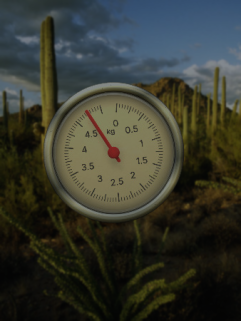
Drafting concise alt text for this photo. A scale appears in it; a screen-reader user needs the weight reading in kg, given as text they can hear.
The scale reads 4.75 kg
